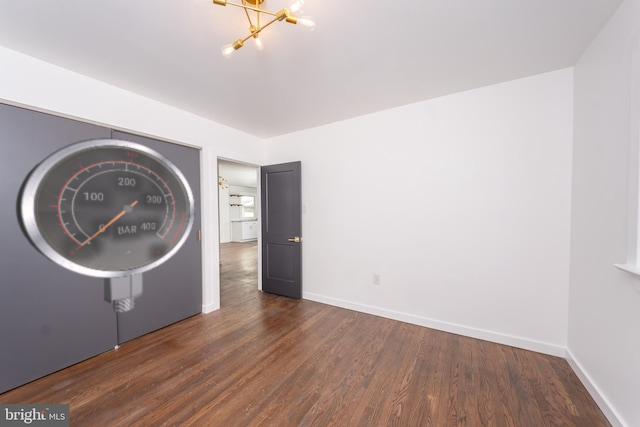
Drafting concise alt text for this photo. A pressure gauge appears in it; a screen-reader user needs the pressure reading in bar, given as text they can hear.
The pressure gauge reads 0 bar
